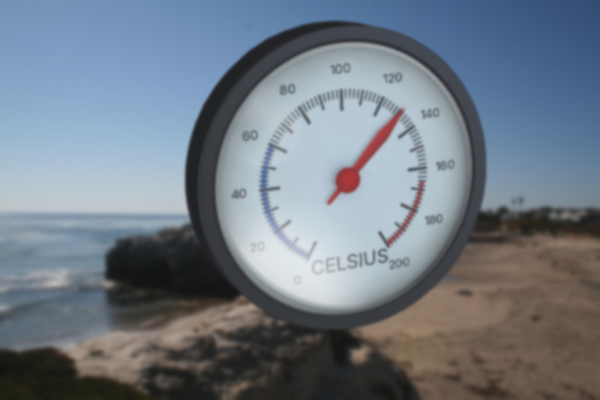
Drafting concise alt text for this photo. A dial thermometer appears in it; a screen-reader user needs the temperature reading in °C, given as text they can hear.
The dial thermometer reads 130 °C
